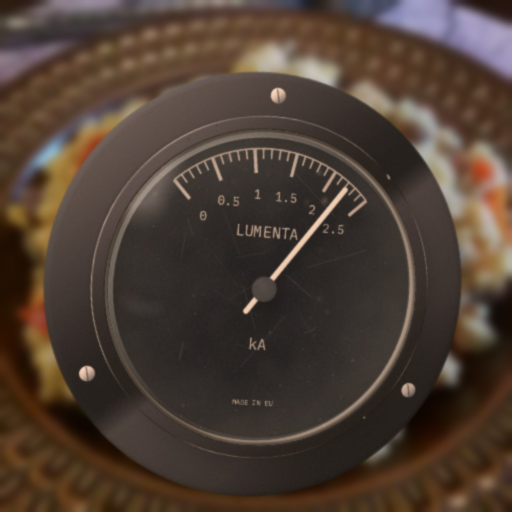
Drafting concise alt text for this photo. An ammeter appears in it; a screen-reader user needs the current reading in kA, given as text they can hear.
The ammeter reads 2.2 kA
